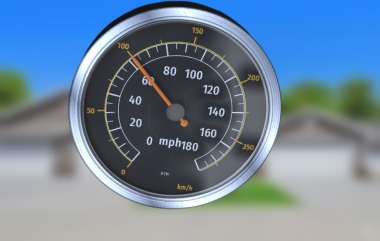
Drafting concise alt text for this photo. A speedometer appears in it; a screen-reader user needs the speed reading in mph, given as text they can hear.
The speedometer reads 62.5 mph
